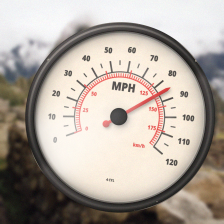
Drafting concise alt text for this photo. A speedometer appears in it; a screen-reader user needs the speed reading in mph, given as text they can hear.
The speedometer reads 85 mph
